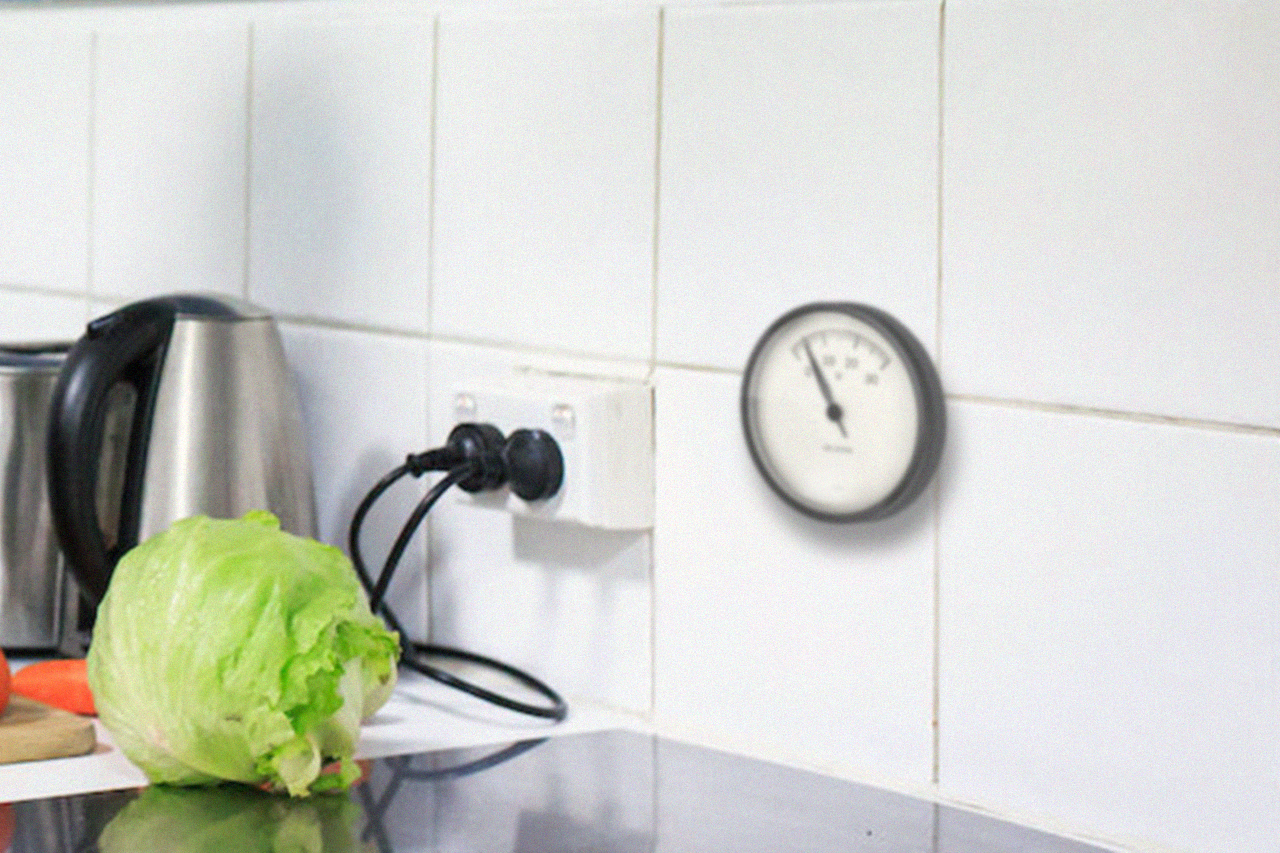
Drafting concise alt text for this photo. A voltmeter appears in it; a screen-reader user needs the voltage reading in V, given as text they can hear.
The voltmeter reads 5 V
